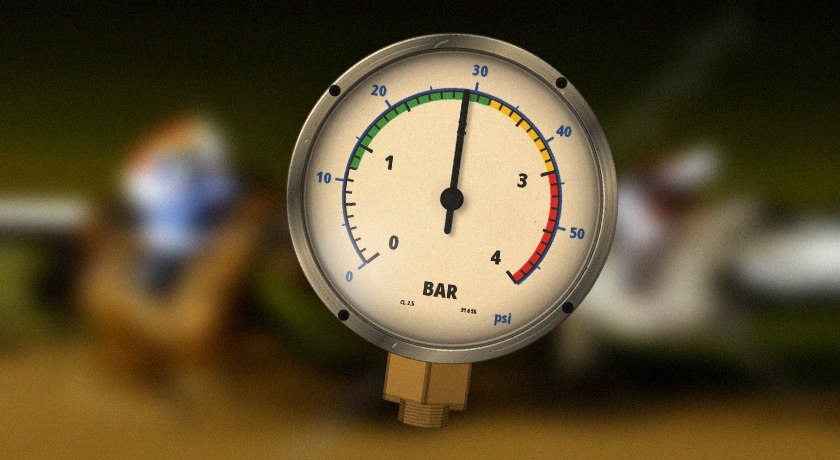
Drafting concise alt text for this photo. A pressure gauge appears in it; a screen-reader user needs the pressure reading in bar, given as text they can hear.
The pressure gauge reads 2 bar
